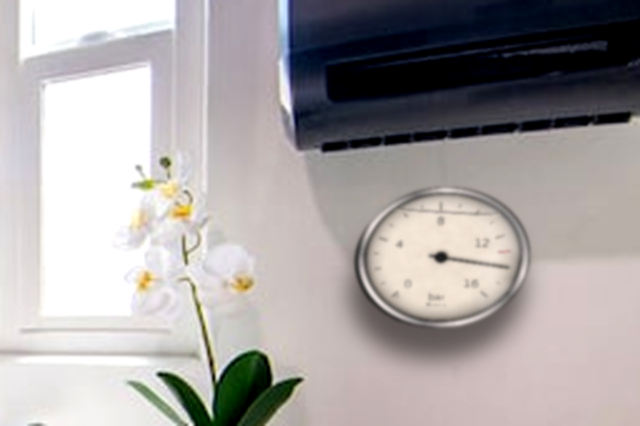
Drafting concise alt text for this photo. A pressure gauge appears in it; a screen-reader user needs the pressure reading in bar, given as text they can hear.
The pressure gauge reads 14 bar
